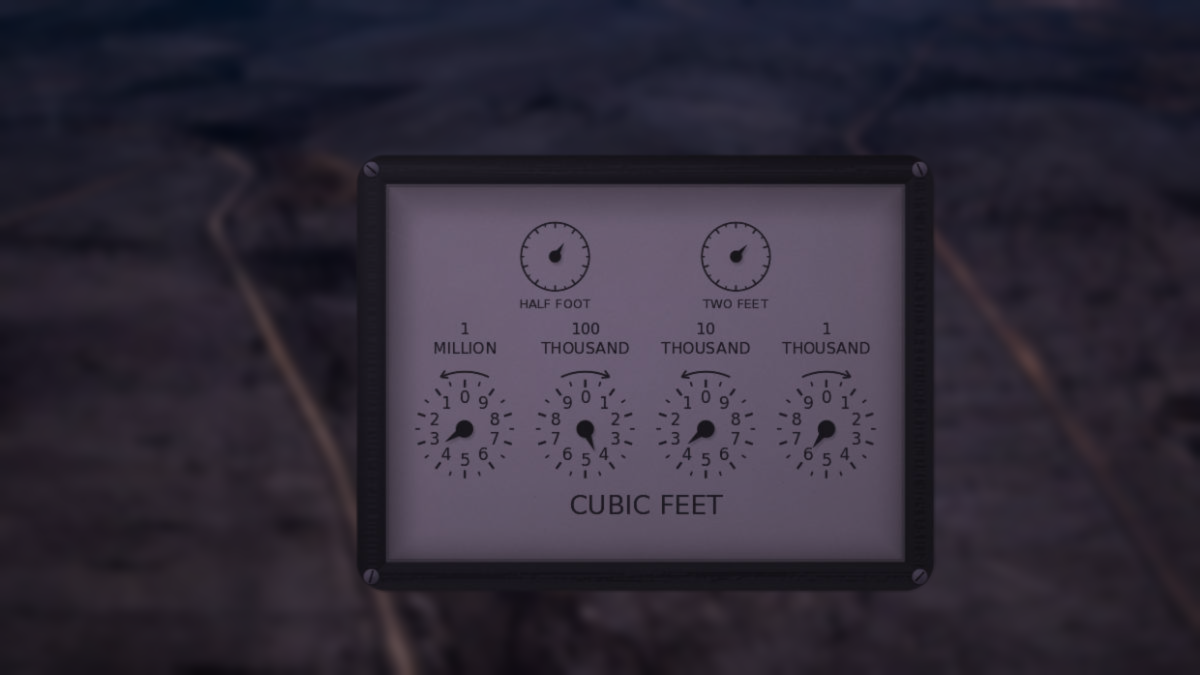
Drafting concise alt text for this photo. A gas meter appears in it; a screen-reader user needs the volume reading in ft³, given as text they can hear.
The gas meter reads 343600 ft³
